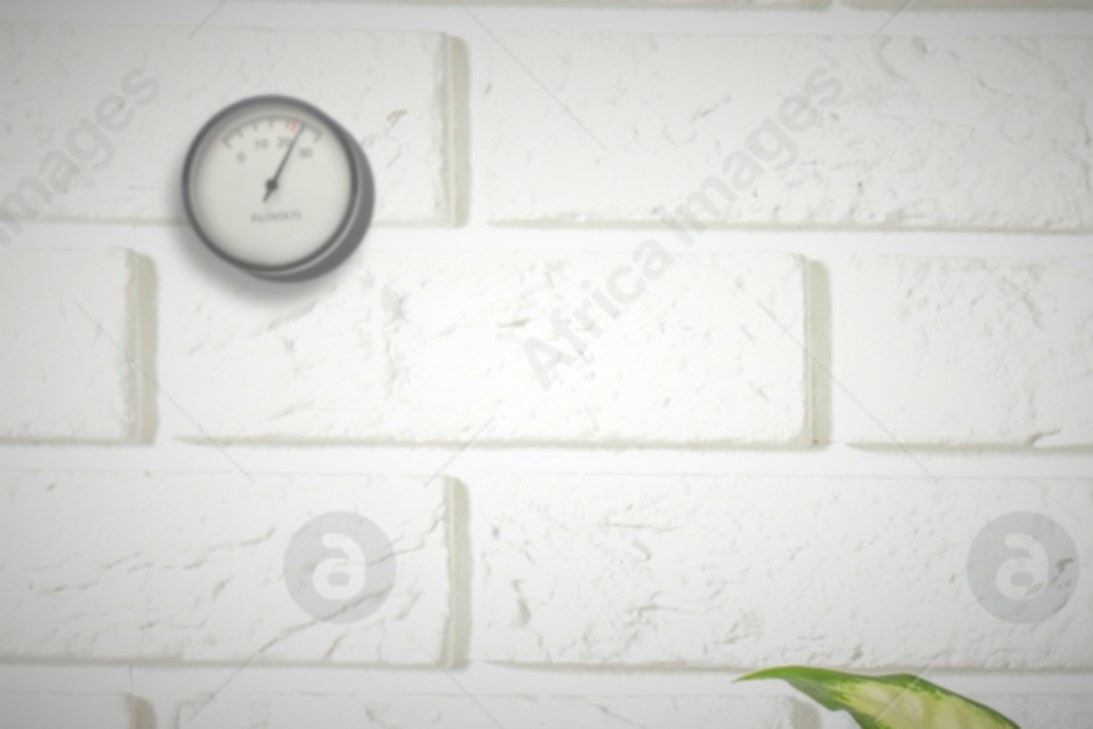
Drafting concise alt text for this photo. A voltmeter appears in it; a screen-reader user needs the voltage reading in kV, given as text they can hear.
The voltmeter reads 25 kV
